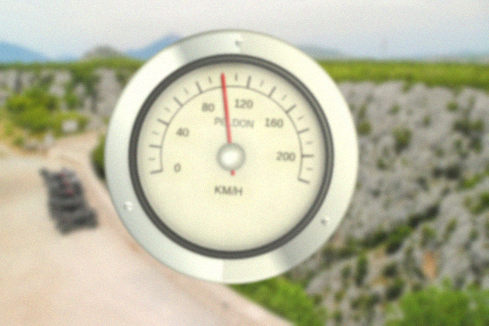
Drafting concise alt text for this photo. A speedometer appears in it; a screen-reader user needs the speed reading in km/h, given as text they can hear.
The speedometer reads 100 km/h
